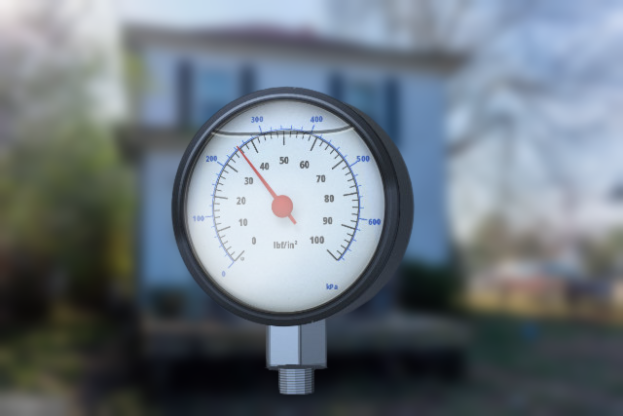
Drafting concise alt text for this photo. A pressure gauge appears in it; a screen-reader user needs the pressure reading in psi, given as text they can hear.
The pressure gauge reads 36 psi
